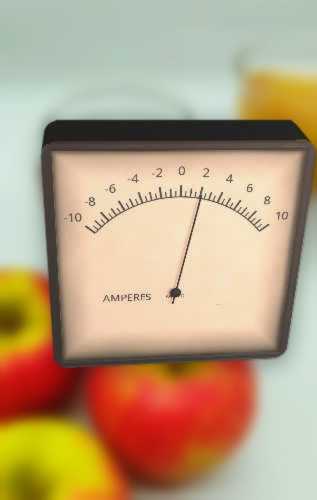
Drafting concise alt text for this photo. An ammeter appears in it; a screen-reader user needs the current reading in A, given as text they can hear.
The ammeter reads 2 A
